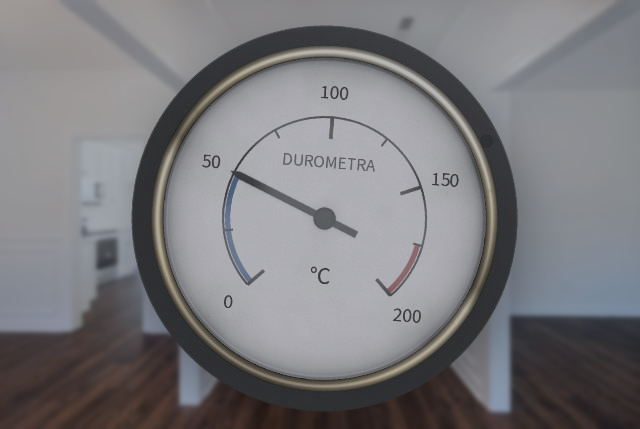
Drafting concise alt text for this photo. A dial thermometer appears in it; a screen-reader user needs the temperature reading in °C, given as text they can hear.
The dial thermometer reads 50 °C
